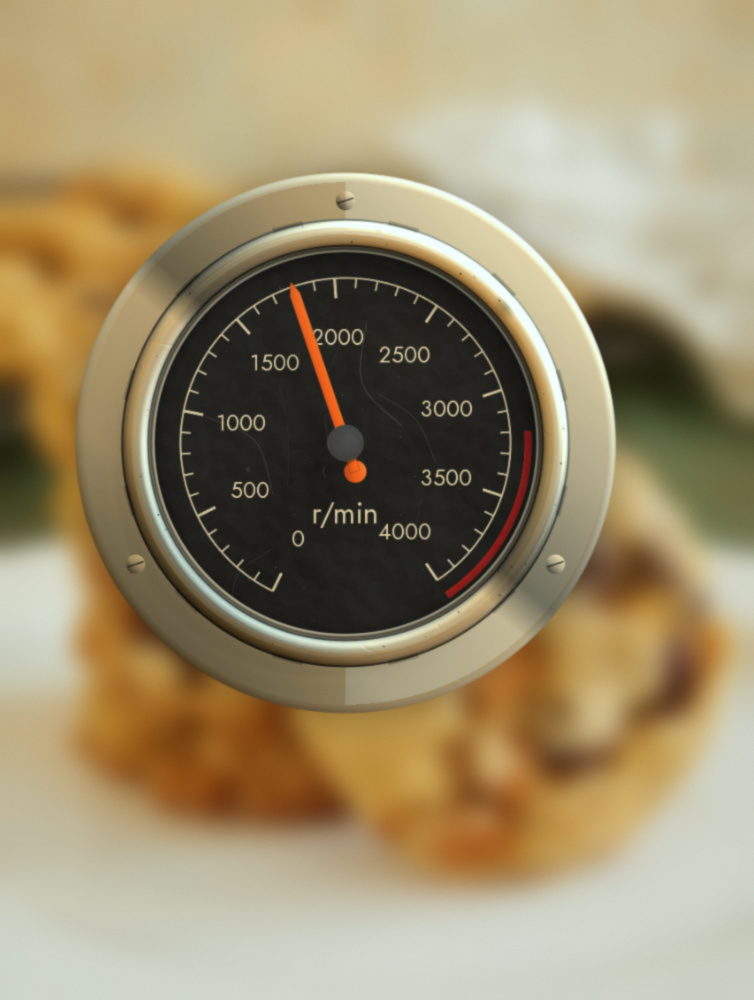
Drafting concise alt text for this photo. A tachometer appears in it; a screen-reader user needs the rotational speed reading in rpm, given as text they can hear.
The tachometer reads 1800 rpm
